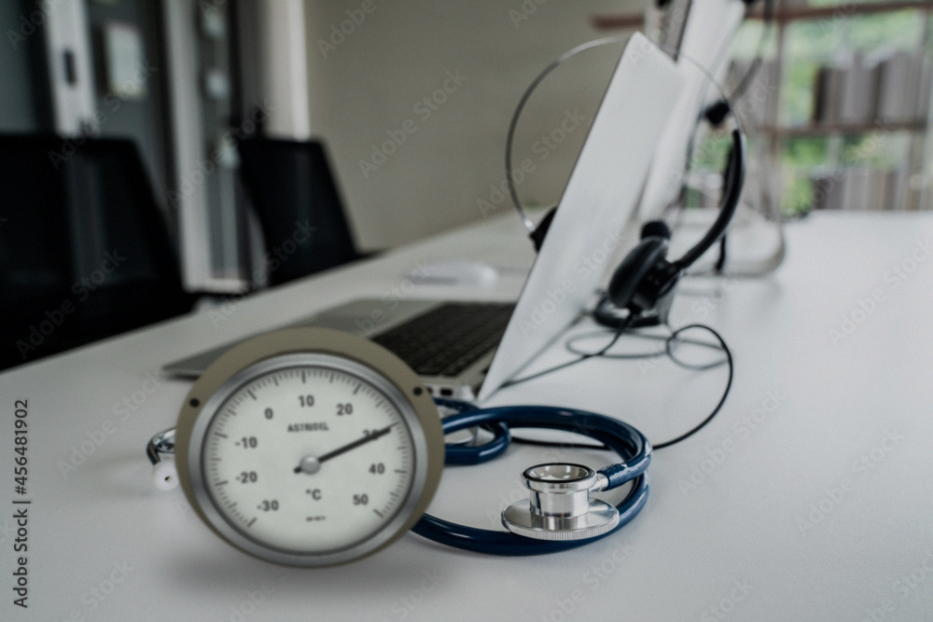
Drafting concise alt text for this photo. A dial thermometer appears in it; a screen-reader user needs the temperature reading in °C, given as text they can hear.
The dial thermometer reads 30 °C
